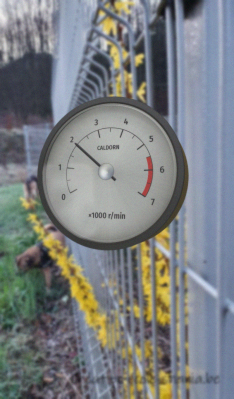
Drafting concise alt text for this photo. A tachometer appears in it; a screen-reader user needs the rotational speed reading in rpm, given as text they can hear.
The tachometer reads 2000 rpm
